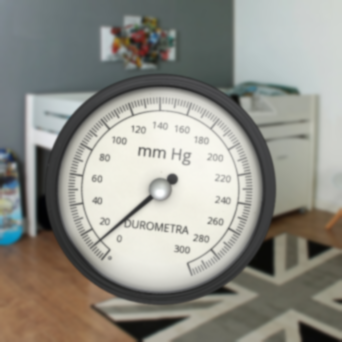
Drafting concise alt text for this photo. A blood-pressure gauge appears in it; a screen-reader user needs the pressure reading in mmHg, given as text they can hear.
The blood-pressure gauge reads 10 mmHg
